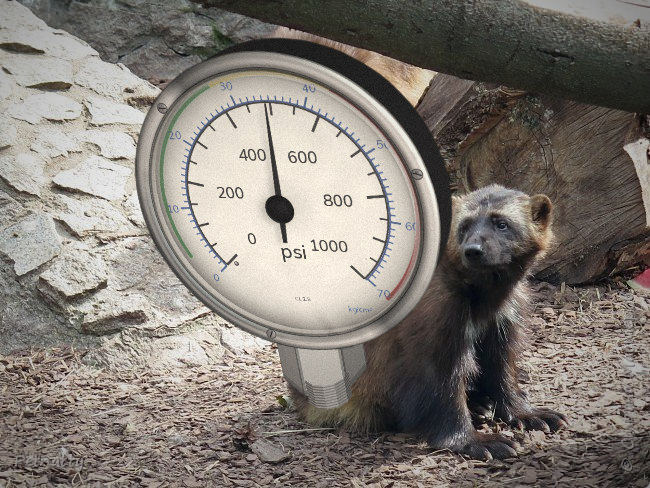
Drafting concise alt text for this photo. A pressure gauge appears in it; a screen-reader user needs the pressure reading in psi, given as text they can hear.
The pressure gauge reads 500 psi
